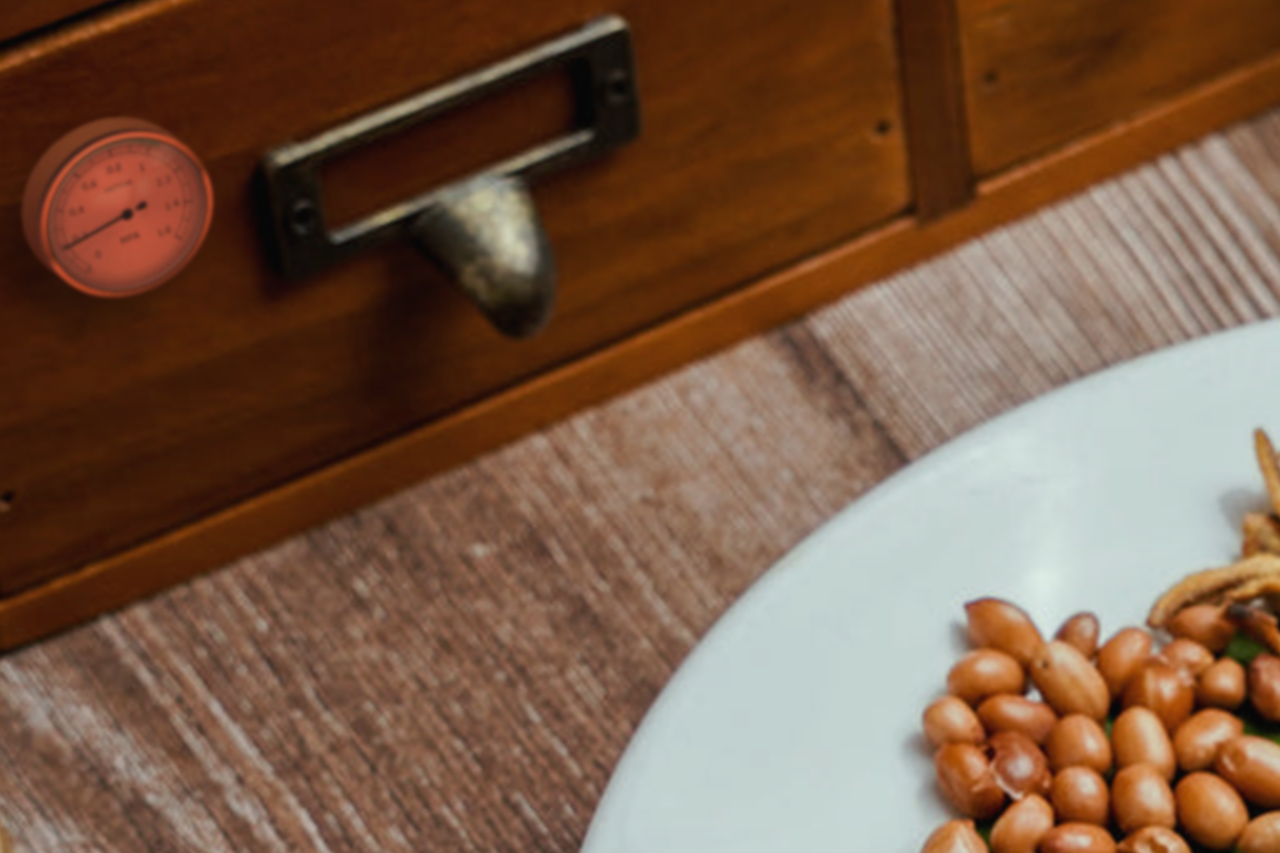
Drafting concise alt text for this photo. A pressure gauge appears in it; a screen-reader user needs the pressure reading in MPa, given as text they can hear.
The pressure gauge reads 0.2 MPa
